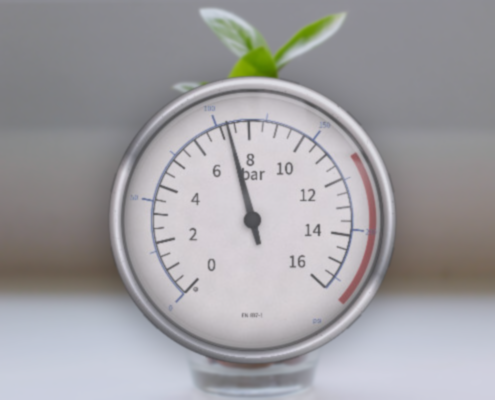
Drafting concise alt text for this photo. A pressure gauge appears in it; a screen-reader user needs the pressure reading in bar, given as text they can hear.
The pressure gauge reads 7.25 bar
